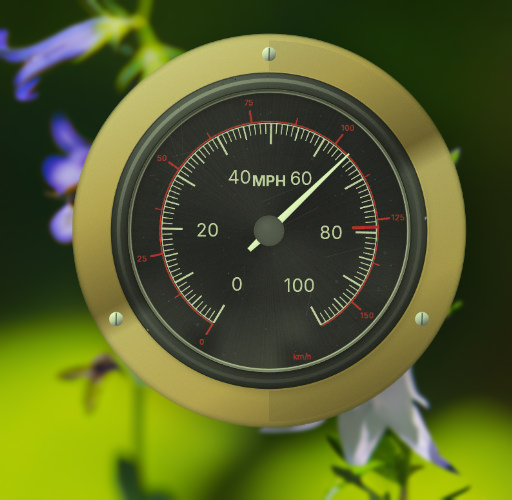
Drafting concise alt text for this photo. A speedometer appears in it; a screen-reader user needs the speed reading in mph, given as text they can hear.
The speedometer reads 65 mph
